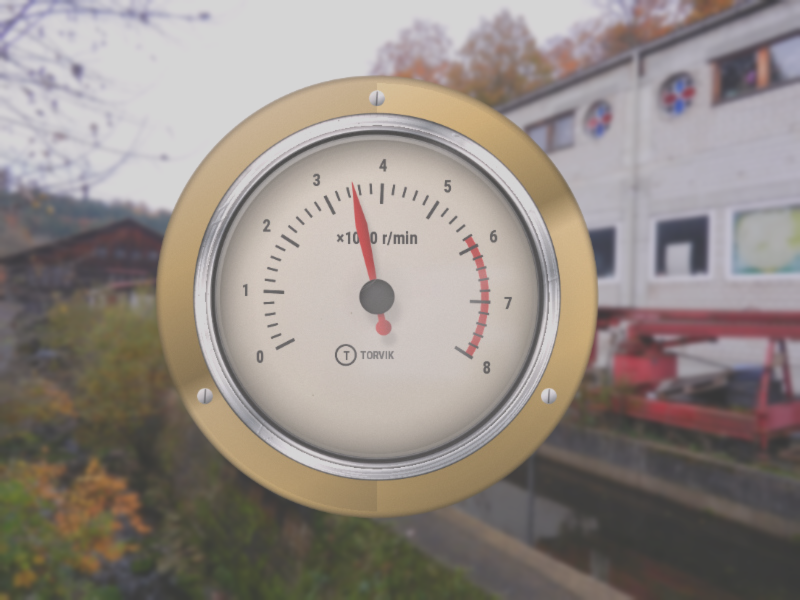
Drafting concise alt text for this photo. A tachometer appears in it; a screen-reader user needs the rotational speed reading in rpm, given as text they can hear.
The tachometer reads 3500 rpm
